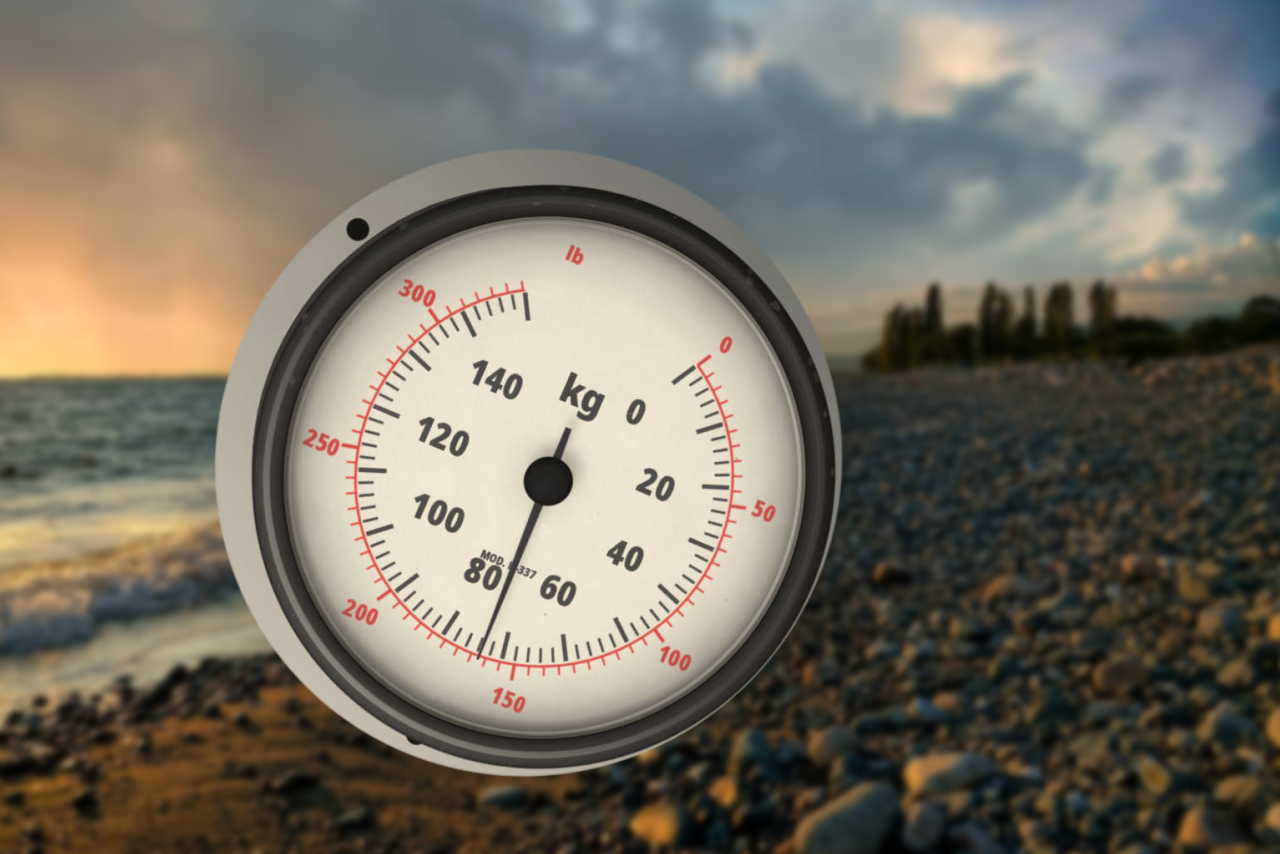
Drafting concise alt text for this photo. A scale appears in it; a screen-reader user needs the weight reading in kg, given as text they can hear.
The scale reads 74 kg
